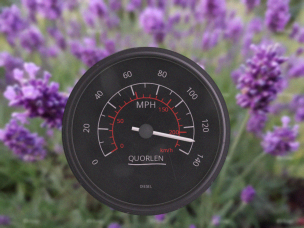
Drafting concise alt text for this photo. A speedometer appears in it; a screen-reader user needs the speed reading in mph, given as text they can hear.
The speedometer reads 130 mph
